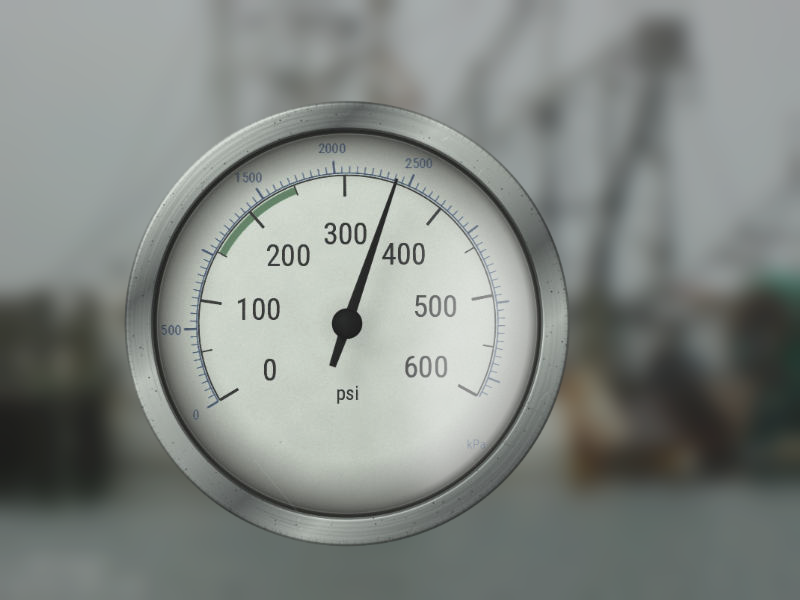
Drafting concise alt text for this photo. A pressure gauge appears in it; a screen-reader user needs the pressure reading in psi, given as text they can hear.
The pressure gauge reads 350 psi
